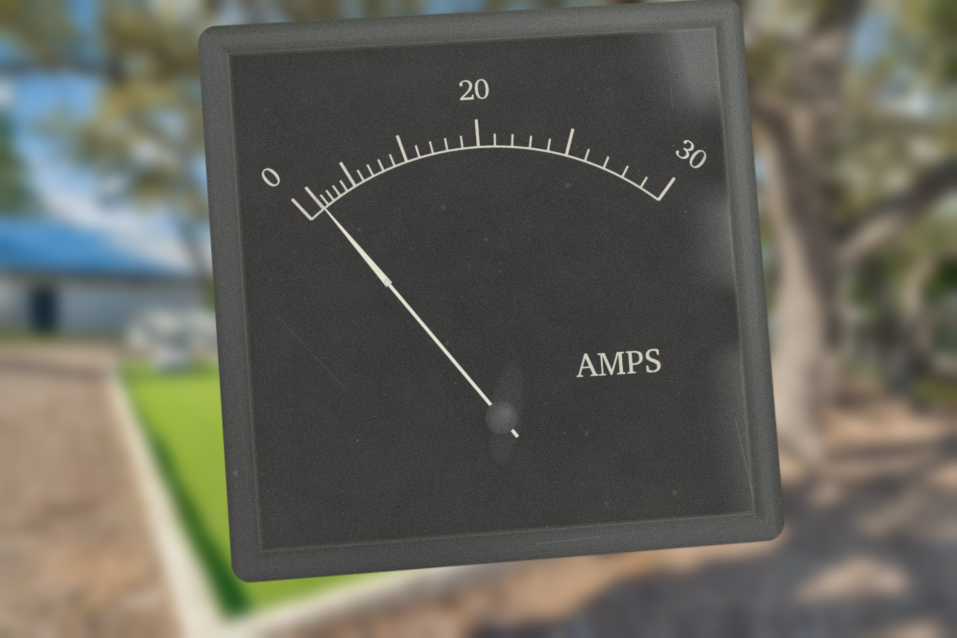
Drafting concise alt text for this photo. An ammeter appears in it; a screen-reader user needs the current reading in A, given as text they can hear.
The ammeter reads 5 A
